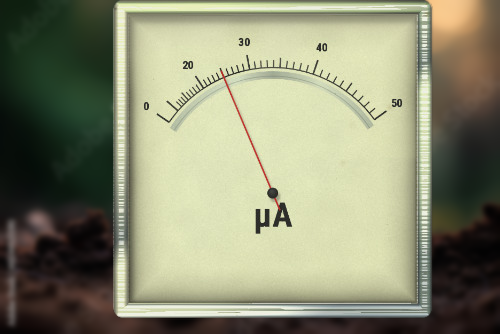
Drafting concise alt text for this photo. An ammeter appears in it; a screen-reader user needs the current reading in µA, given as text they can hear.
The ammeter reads 25 µA
